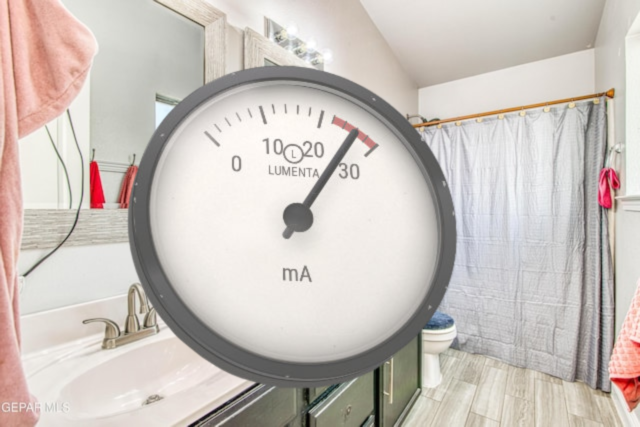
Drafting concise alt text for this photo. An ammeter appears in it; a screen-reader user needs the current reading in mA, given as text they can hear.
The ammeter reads 26 mA
